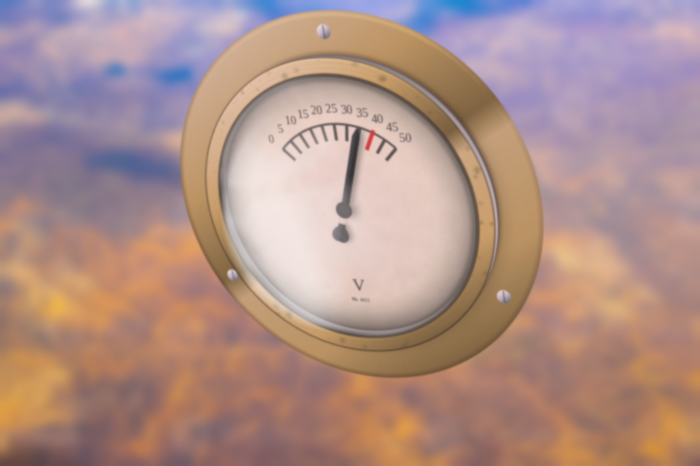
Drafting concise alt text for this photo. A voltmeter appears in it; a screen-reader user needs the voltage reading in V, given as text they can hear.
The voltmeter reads 35 V
